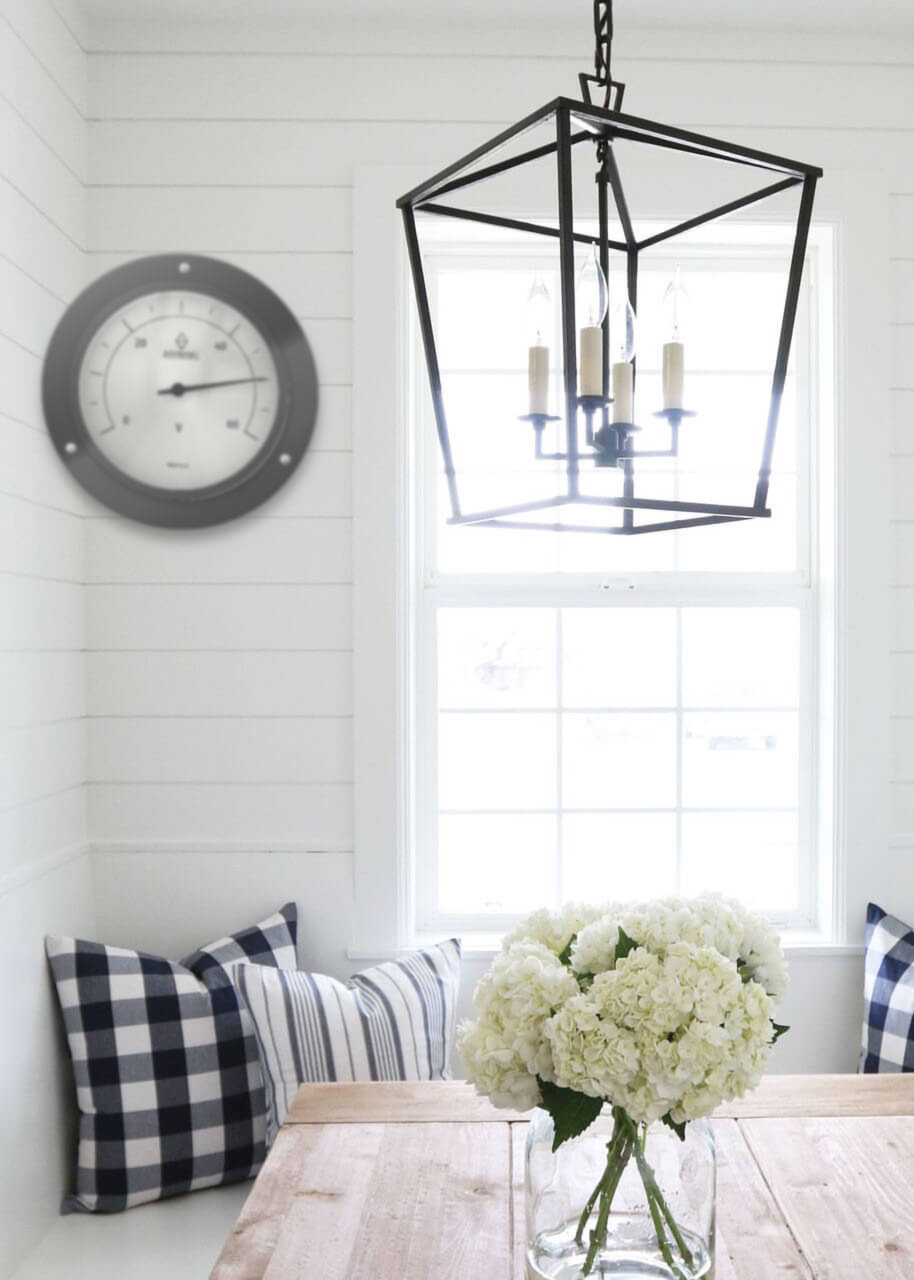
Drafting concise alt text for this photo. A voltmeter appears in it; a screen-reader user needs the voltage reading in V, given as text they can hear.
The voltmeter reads 50 V
